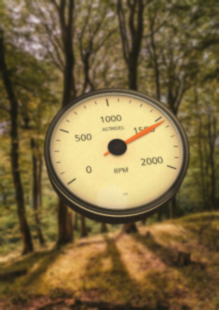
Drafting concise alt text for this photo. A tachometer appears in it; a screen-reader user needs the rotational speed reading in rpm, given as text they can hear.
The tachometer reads 1550 rpm
